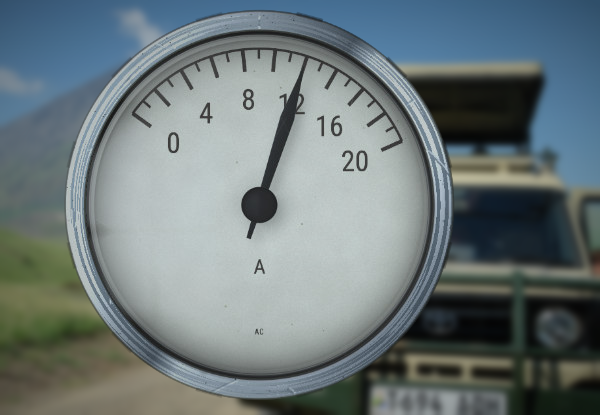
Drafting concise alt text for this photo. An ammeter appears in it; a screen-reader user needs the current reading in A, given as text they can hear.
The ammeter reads 12 A
